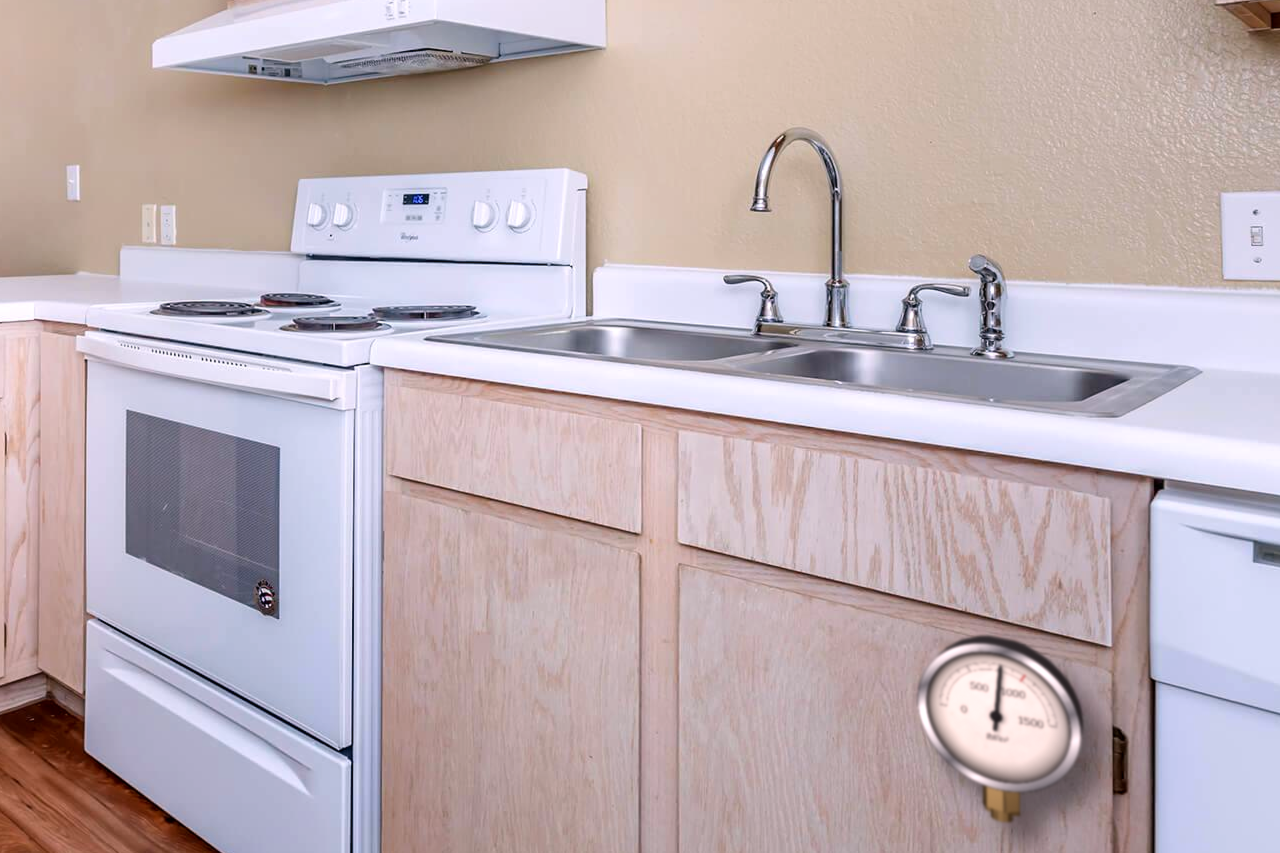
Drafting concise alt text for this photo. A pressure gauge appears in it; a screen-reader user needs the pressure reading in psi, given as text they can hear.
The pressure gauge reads 800 psi
